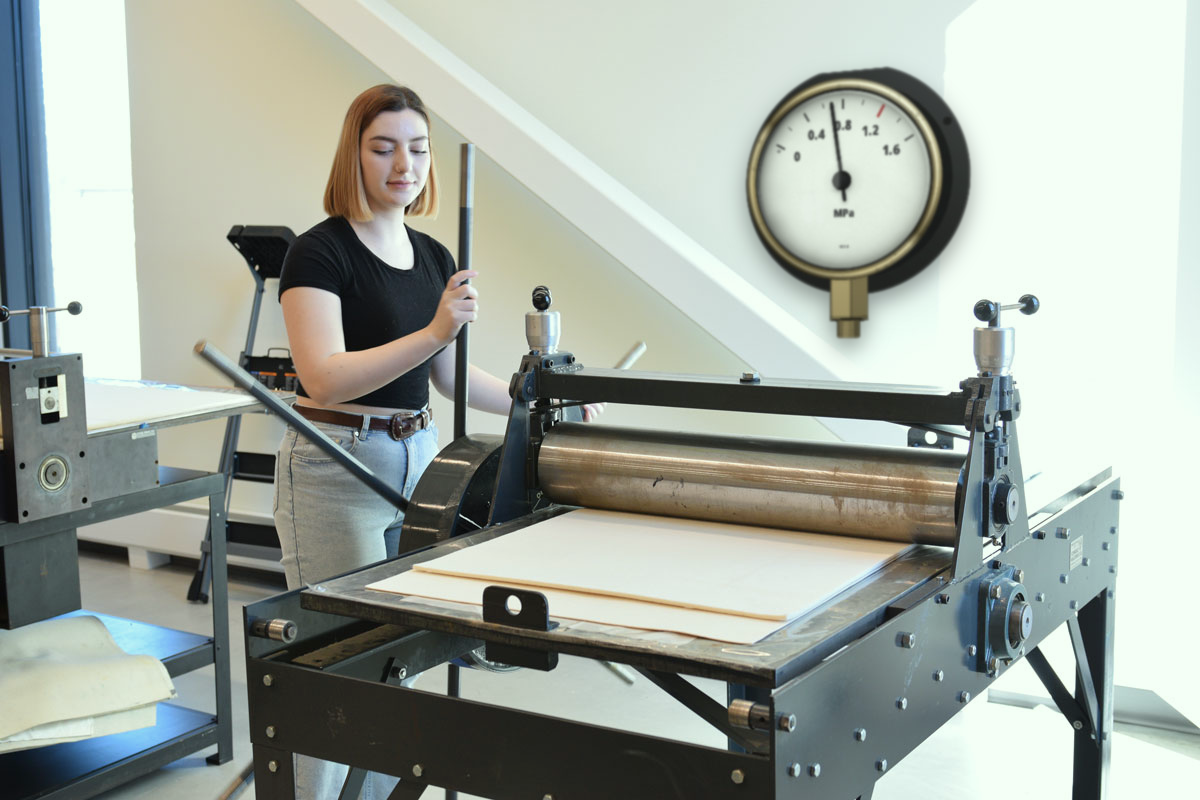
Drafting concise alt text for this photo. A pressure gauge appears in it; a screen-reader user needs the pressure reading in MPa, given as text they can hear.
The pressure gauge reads 0.7 MPa
